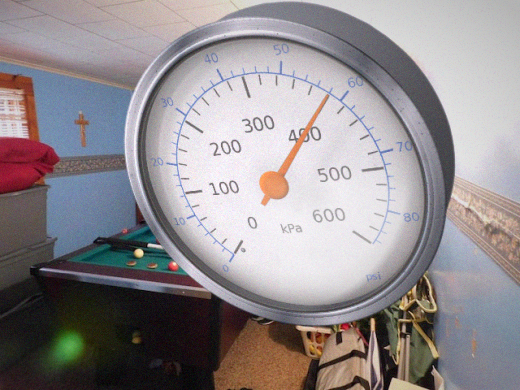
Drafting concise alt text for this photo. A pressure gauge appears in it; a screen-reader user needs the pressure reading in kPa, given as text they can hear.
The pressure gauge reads 400 kPa
